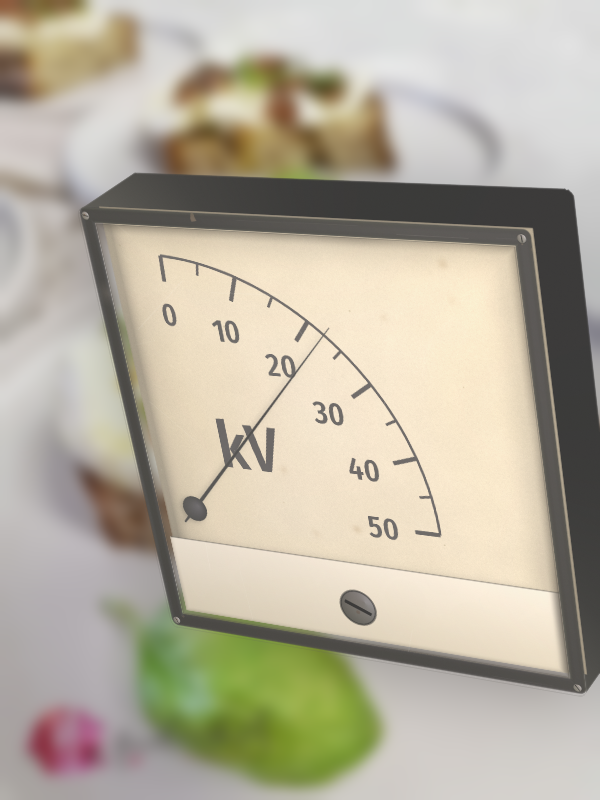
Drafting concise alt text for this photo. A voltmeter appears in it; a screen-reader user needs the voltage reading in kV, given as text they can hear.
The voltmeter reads 22.5 kV
